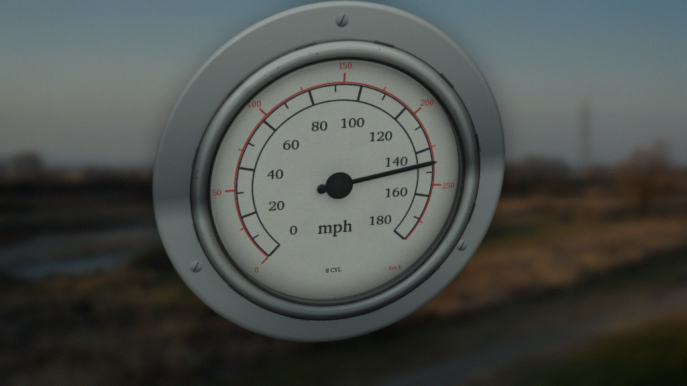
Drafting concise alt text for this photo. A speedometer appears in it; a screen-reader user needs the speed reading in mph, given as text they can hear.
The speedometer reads 145 mph
